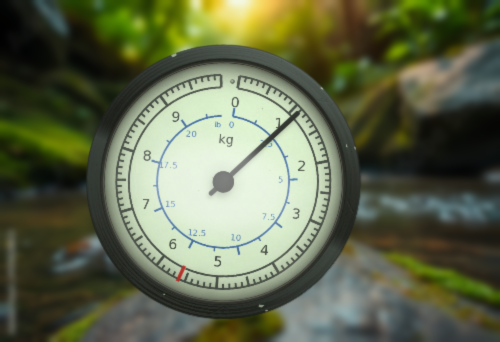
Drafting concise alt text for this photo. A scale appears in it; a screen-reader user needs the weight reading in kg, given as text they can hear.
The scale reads 1.1 kg
